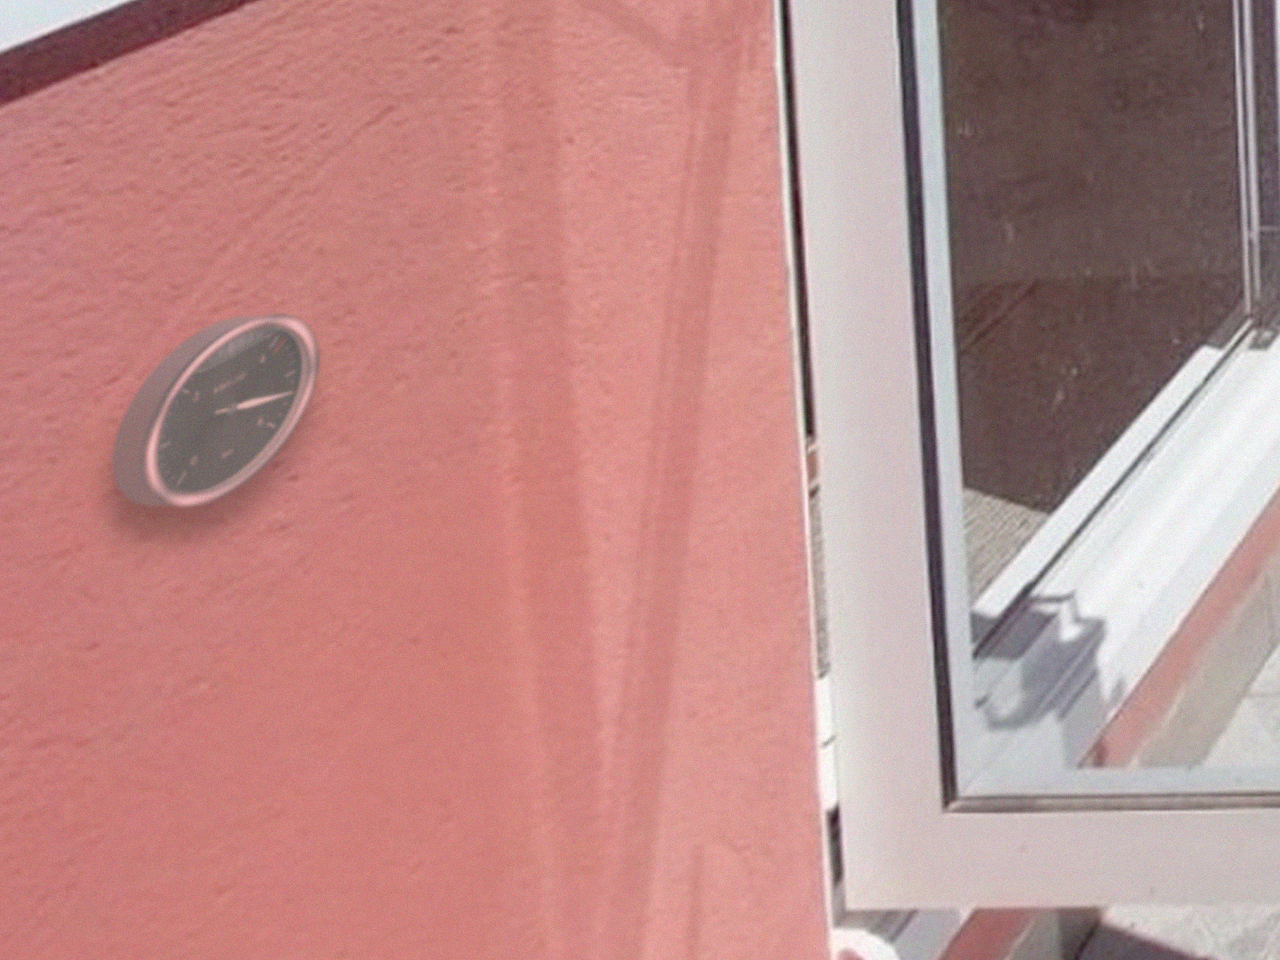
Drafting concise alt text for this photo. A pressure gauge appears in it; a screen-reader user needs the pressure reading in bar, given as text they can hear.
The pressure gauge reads 5.4 bar
